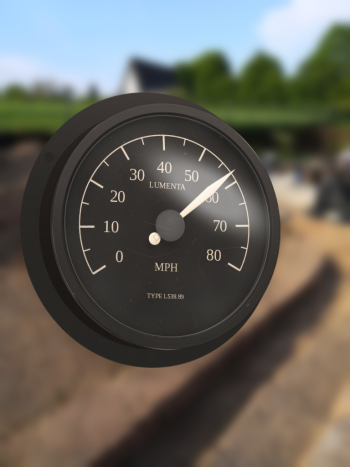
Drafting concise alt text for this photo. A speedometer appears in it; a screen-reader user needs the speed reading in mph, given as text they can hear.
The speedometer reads 57.5 mph
